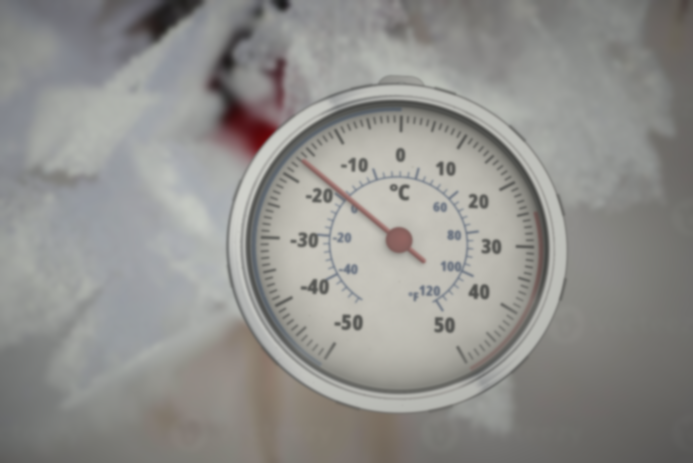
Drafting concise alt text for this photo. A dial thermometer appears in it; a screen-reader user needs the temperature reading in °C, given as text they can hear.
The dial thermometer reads -17 °C
